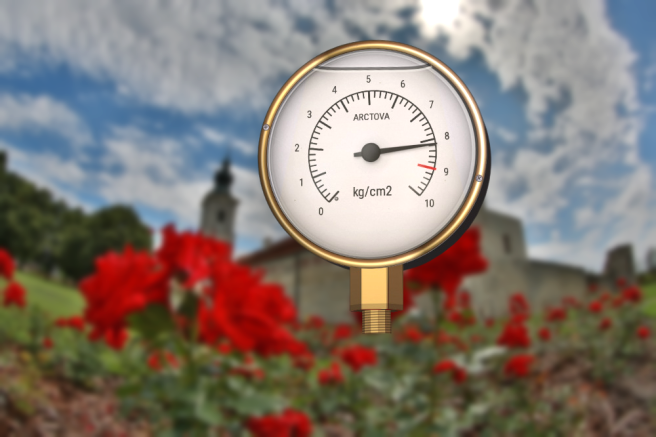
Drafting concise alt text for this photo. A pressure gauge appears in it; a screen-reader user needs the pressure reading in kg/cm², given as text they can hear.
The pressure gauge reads 8.2 kg/cm²
